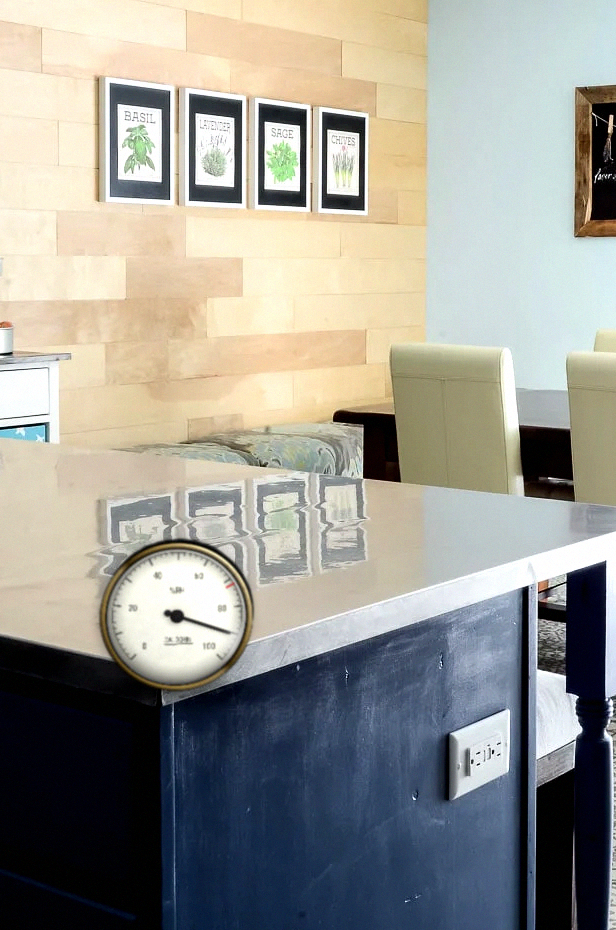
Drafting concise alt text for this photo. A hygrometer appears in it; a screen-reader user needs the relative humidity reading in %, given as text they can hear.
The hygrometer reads 90 %
